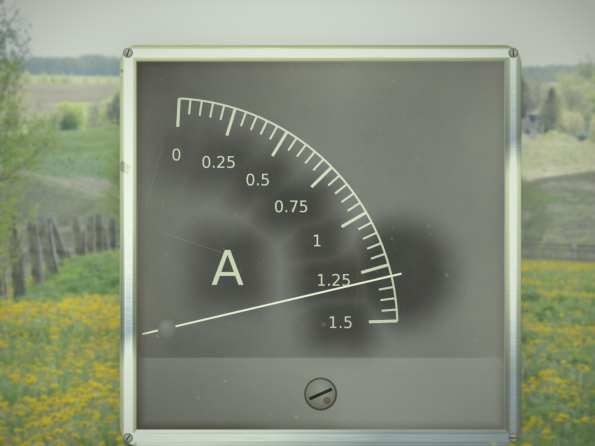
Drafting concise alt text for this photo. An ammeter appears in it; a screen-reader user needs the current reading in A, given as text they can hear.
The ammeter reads 1.3 A
